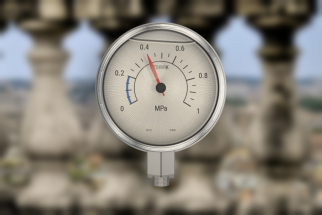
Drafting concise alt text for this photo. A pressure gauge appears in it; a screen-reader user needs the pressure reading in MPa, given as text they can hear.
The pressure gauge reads 0.4 MPa
